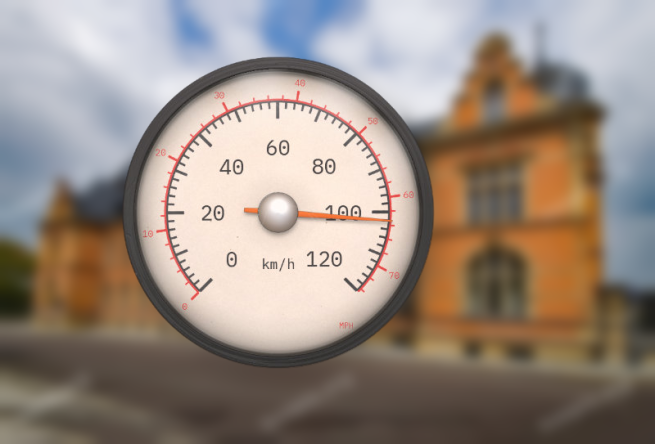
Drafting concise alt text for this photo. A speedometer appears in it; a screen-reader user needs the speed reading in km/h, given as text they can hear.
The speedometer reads 102 km/h
